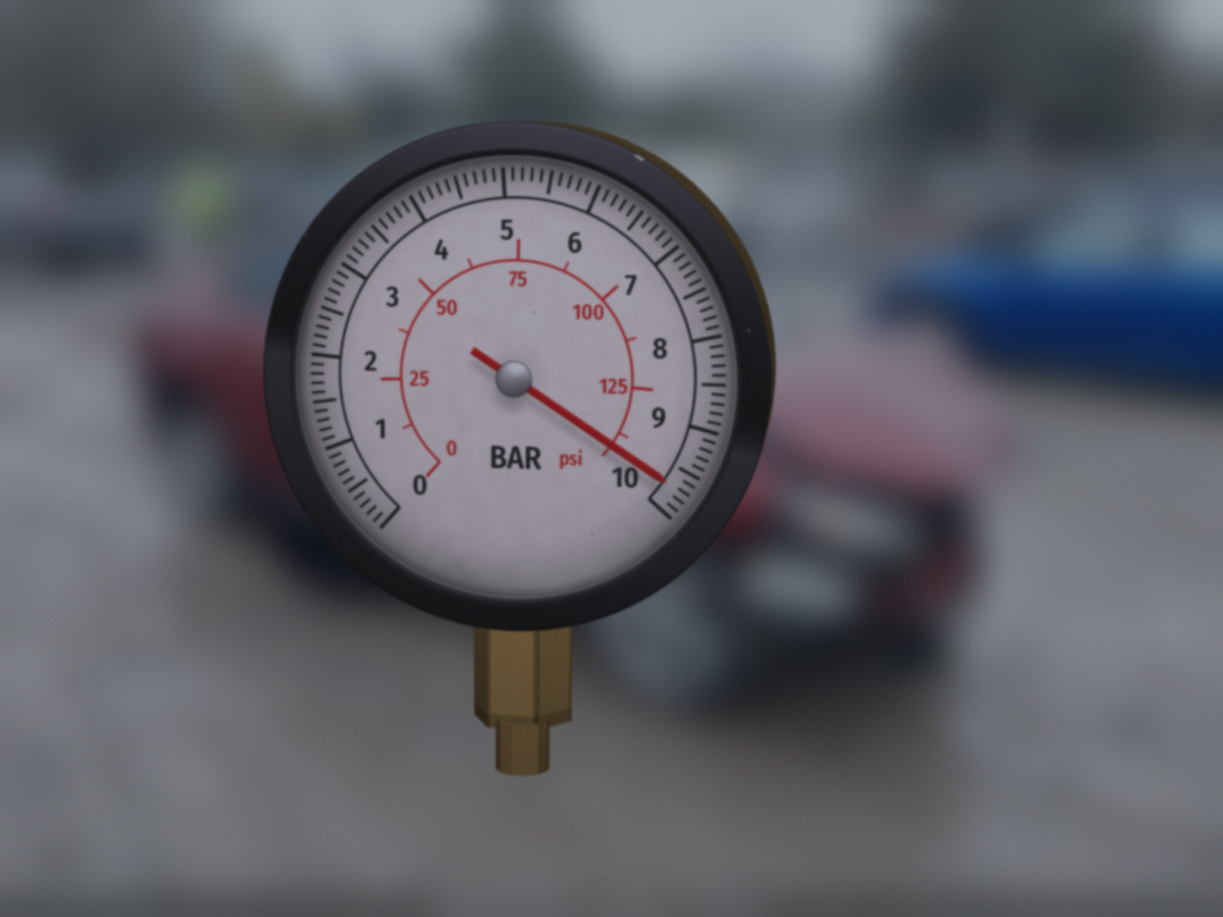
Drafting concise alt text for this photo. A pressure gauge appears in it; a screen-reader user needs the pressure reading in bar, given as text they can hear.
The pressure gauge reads 9.7 bar
